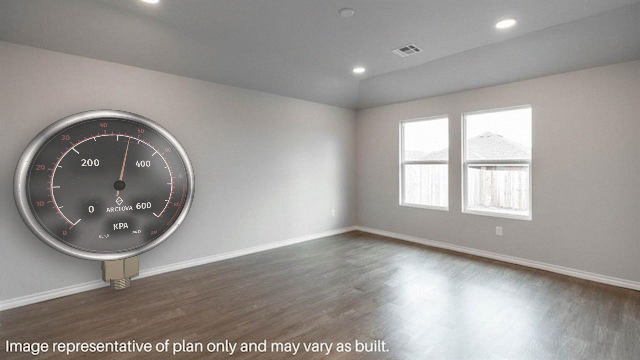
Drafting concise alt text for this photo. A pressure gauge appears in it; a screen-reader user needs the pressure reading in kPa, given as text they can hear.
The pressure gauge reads 325 kPa
